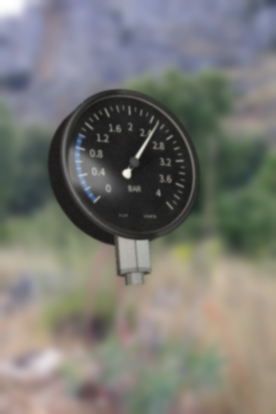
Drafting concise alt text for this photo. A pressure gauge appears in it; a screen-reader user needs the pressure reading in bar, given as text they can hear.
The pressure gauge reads 2.5 bar
